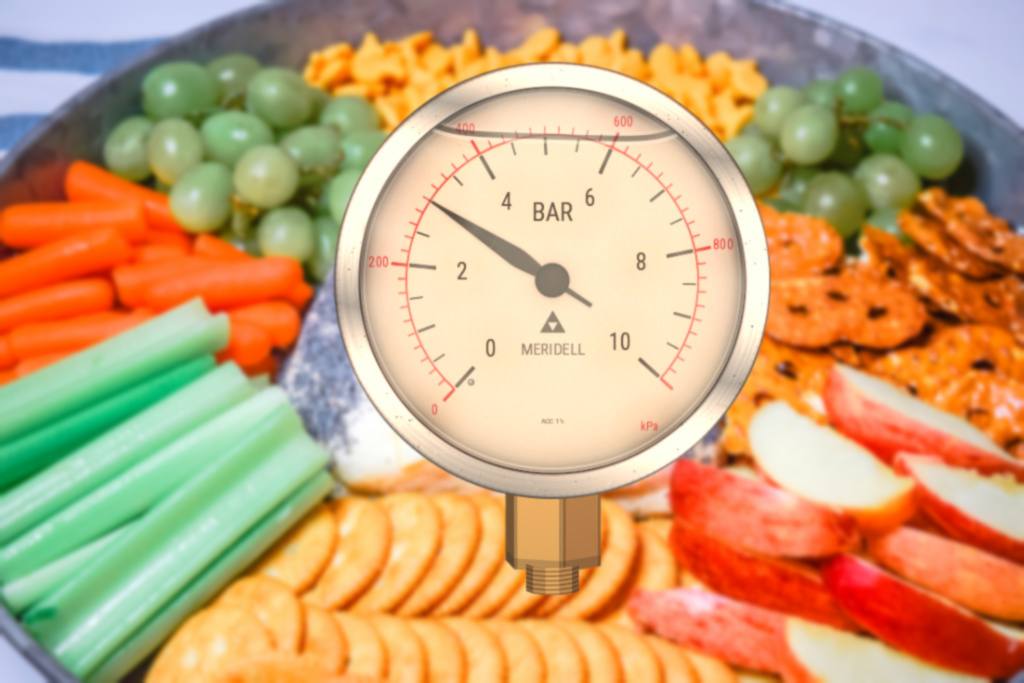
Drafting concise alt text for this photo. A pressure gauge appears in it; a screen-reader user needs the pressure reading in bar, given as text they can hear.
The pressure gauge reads 3 bar
